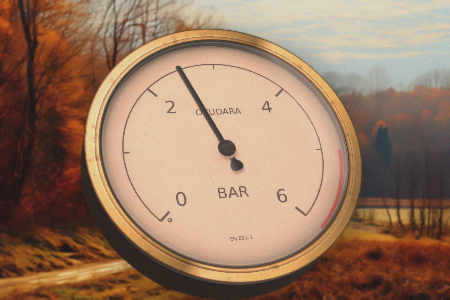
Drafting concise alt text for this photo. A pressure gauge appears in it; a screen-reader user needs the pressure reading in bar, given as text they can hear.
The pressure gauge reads 2.5 bar
